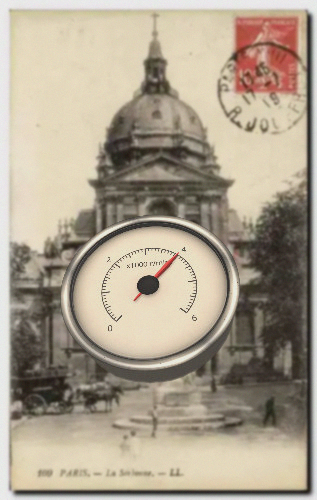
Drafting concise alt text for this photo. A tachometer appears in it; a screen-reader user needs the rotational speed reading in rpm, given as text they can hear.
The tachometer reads 4000 rpm
